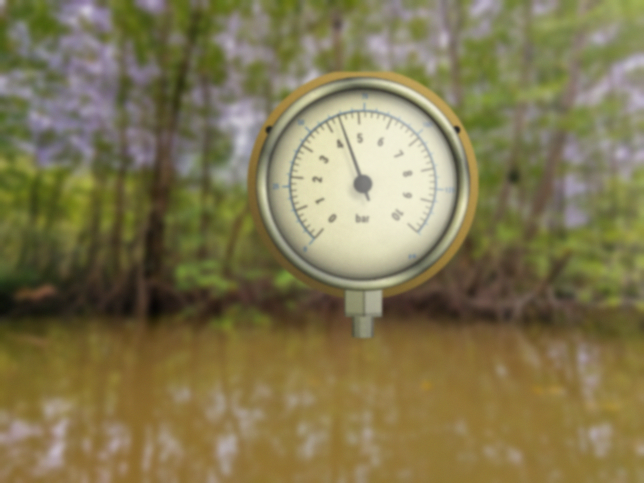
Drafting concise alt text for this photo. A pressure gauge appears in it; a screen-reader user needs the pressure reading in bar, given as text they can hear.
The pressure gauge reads 4.4 bar
